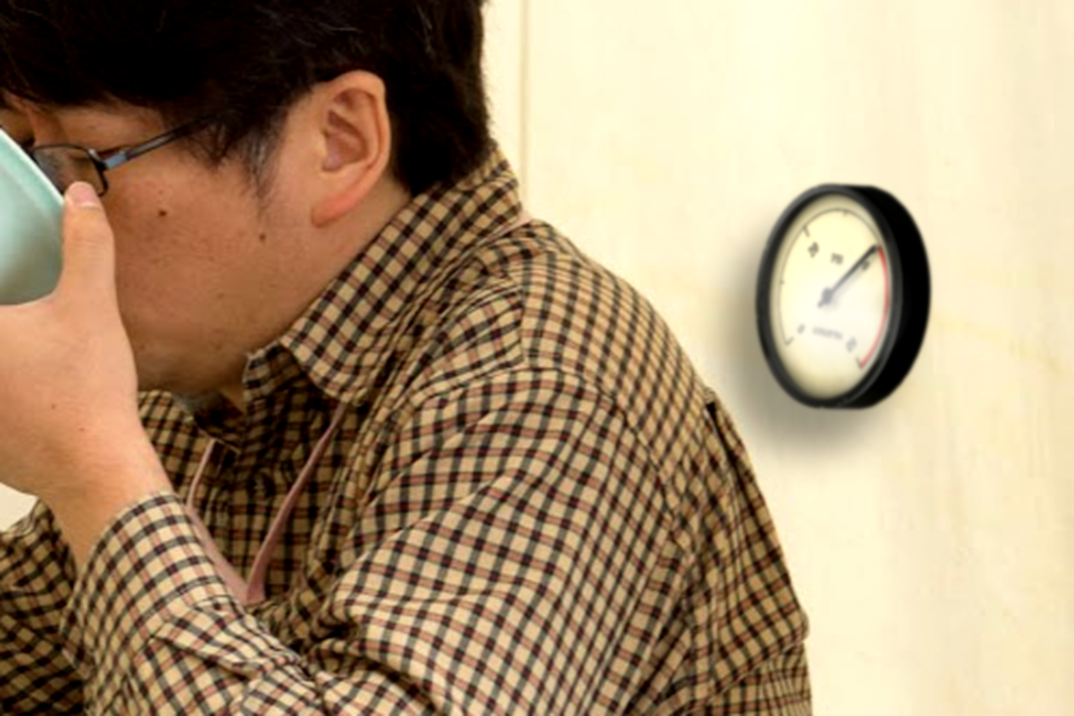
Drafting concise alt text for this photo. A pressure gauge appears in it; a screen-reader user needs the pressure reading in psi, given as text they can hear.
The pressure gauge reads 40 psi
